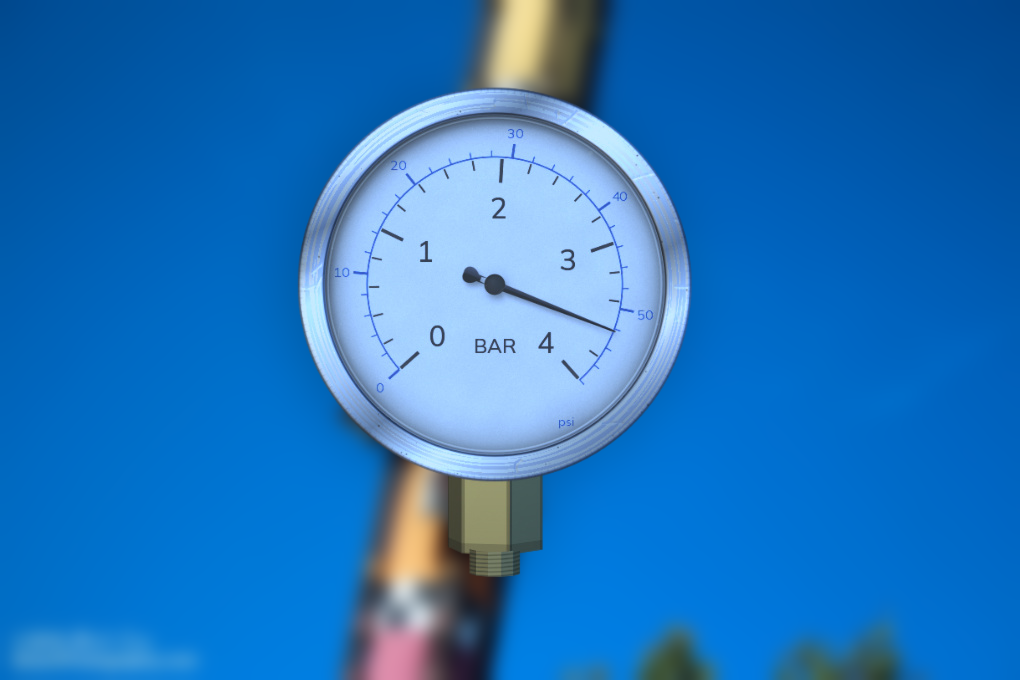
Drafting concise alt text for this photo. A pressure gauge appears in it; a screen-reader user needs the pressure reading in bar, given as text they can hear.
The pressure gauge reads 3.6 bar
